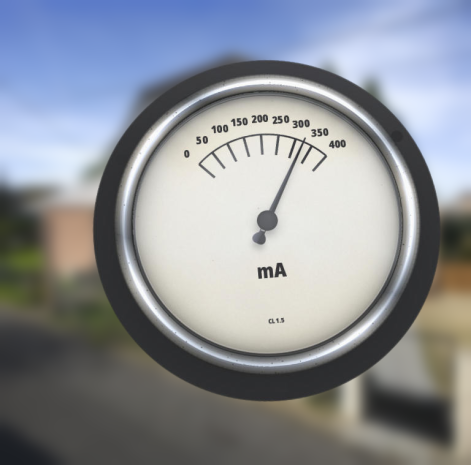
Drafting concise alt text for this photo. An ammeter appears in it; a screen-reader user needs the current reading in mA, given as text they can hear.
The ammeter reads 325 mA
